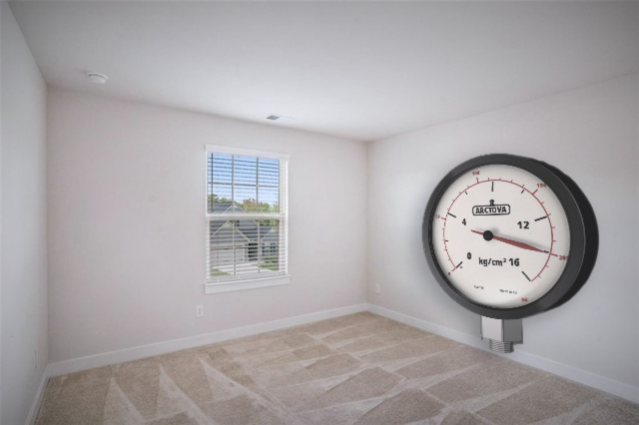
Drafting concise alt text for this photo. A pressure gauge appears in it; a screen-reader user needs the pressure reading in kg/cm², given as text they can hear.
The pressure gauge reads 14 kg/cm²
